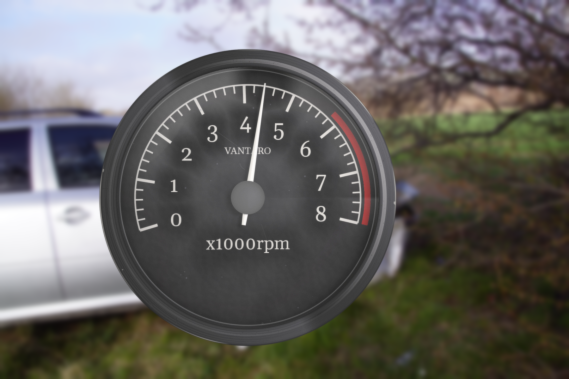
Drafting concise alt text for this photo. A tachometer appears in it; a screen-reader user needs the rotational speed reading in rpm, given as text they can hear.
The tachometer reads 4400 rpm
